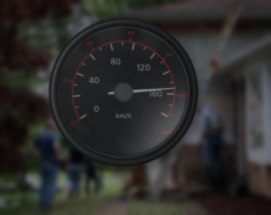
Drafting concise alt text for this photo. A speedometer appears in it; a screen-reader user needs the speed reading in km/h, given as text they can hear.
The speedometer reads 155 km/h
